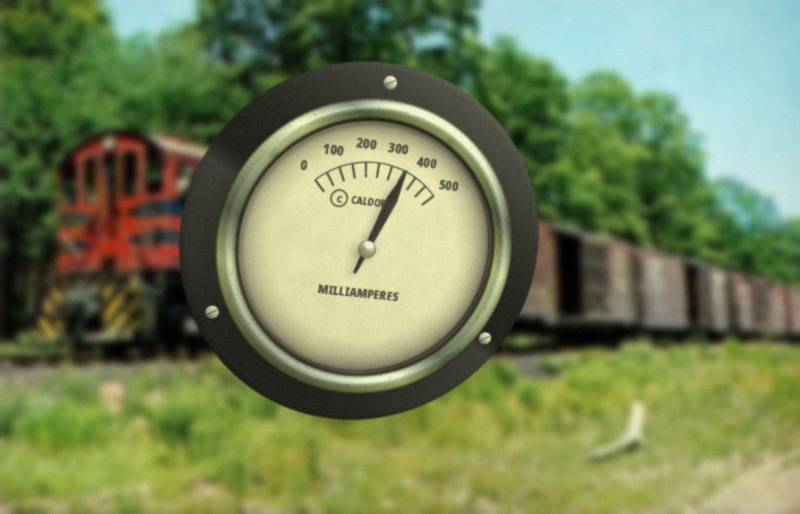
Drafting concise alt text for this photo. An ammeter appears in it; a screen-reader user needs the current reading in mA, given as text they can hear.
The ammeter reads 350 mA
